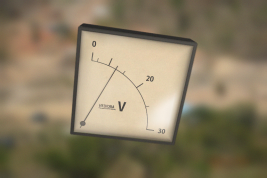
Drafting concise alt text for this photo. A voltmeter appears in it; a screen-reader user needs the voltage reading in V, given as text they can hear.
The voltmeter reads 12.5 V
